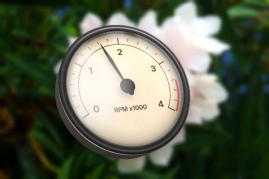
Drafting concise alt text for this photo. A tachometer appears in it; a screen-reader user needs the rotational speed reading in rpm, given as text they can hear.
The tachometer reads 1600 rpm
